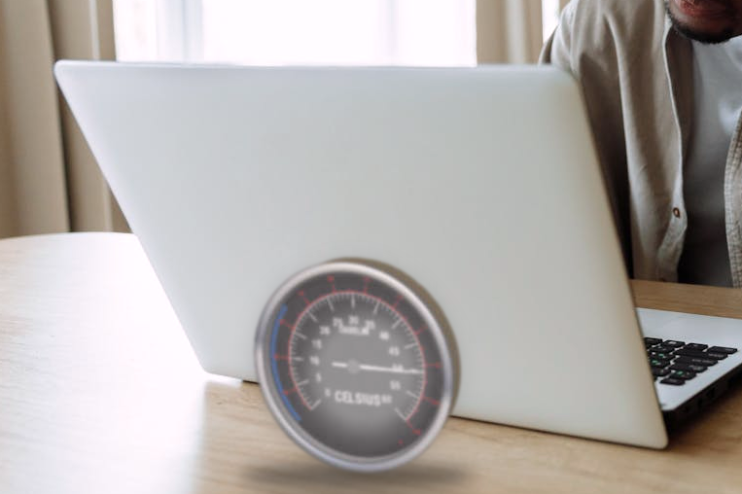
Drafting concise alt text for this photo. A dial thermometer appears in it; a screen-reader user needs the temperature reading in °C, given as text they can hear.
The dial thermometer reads 50 °C
